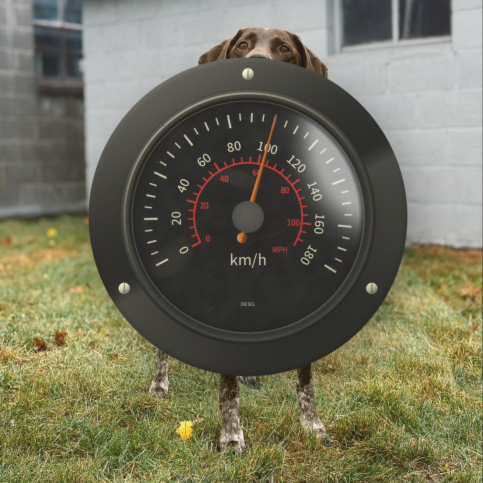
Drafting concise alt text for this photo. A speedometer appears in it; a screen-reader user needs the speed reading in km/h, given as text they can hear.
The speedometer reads 100 km/h
